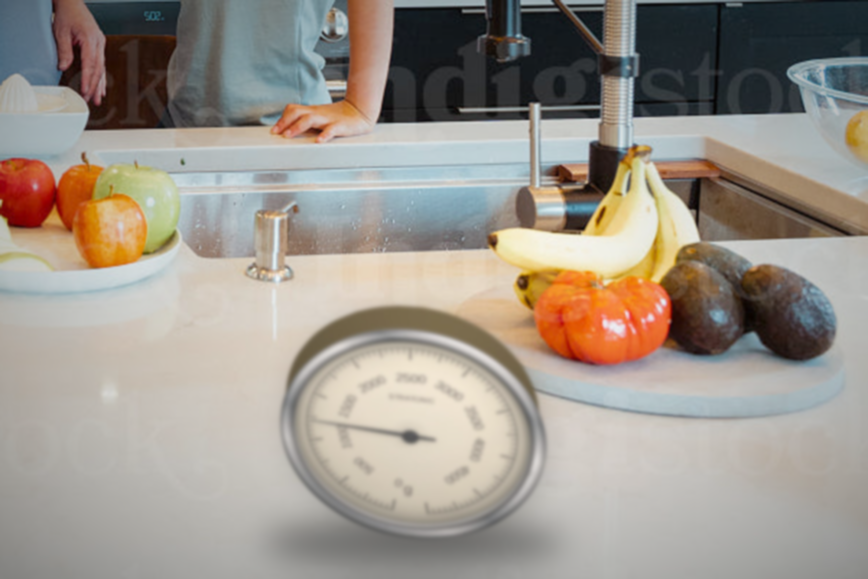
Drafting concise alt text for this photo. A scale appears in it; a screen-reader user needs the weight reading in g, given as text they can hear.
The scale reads 1250 g
